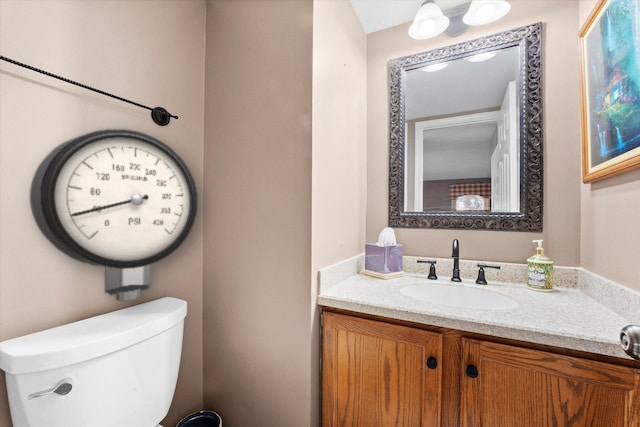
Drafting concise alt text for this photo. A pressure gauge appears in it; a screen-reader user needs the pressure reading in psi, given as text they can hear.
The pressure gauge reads 40 psi
